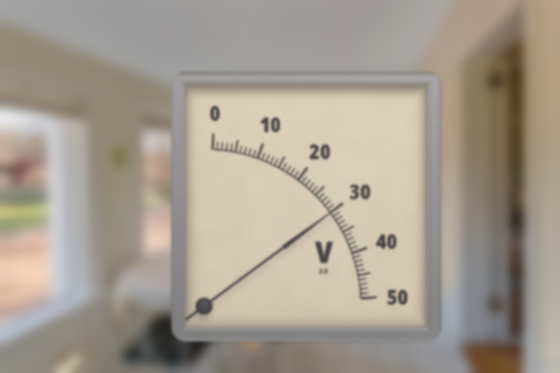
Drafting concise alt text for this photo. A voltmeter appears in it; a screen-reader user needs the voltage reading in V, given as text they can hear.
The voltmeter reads 30 V
